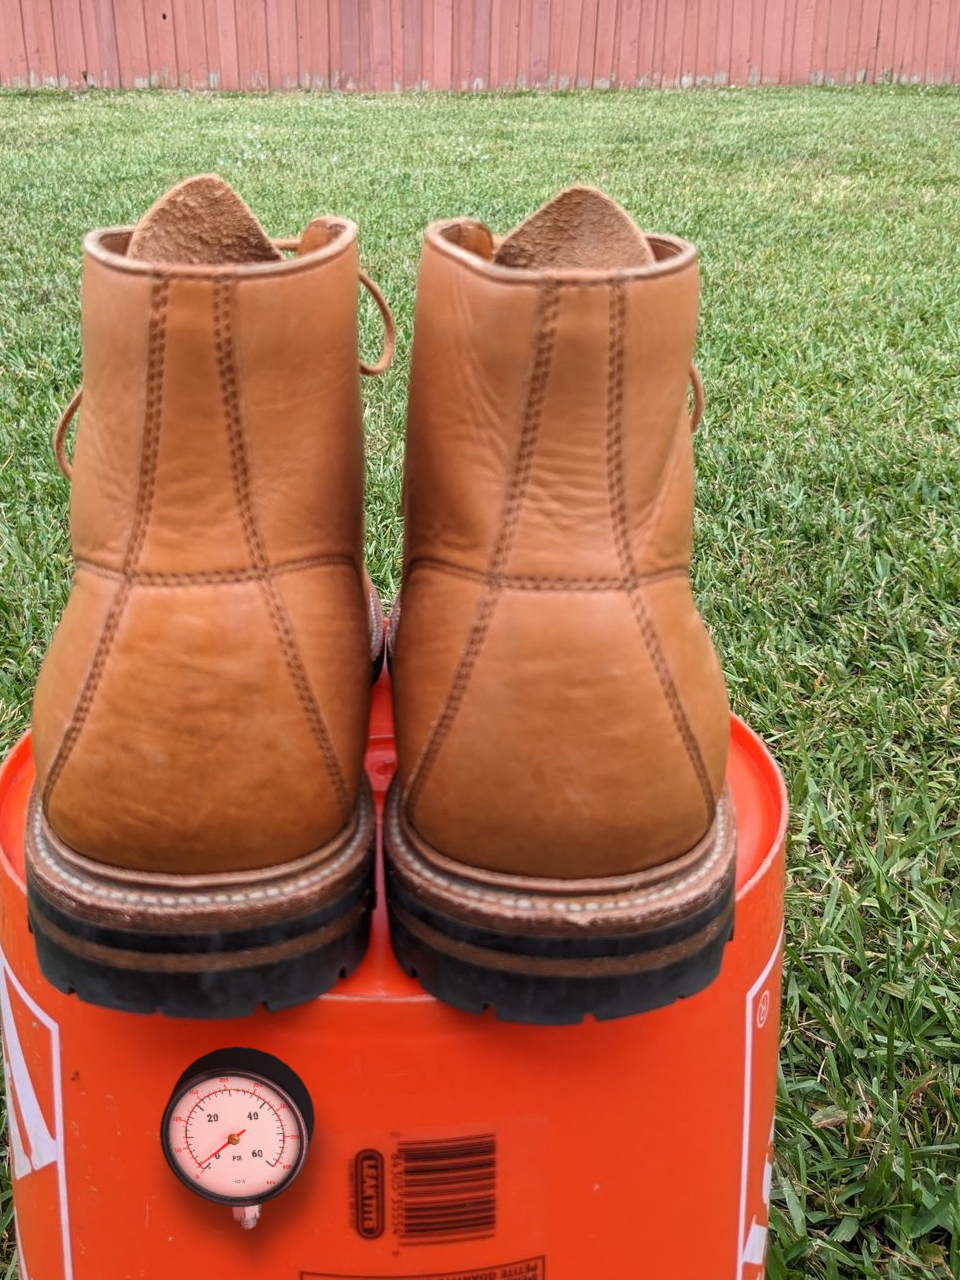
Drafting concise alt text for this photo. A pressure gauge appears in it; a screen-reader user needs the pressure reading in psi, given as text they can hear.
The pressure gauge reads 2 psi
